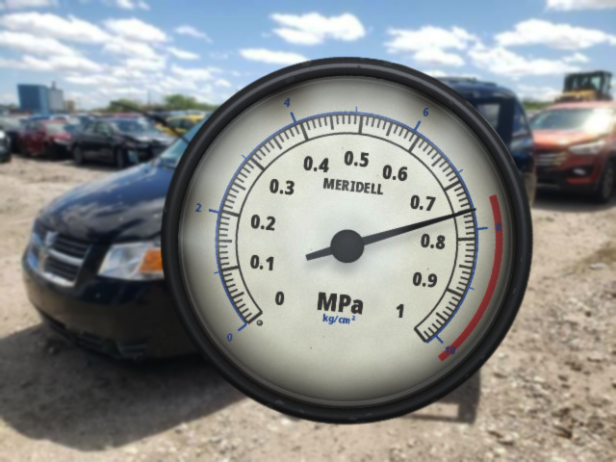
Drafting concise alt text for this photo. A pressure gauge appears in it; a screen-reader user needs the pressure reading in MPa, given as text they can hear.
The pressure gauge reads 0.75 MPa
